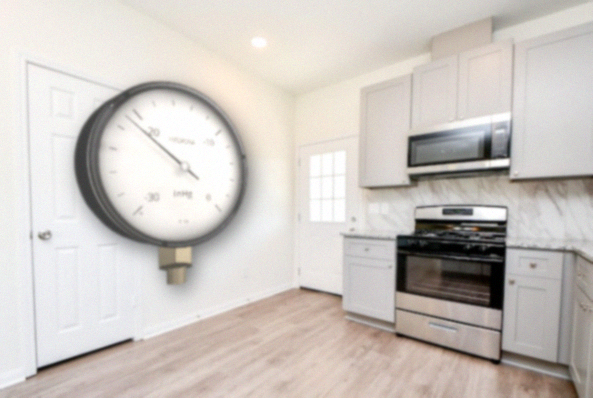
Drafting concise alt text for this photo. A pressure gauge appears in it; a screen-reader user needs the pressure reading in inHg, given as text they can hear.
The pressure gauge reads -21 inHg
